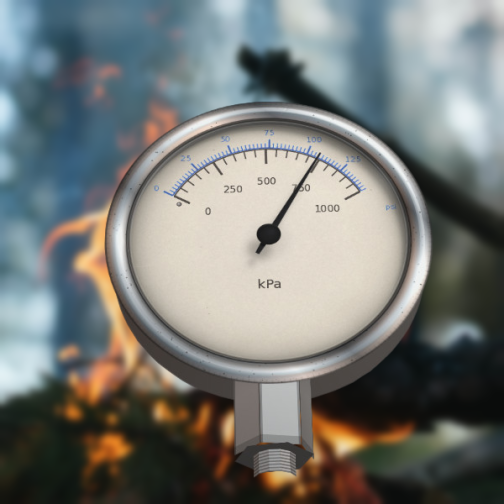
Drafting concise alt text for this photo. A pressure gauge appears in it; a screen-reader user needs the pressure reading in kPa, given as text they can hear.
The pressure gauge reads 750 kPa
